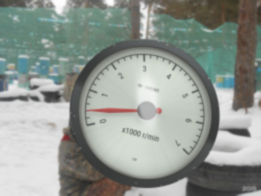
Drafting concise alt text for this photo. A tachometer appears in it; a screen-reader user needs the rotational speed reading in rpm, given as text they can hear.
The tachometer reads 400 rpm
